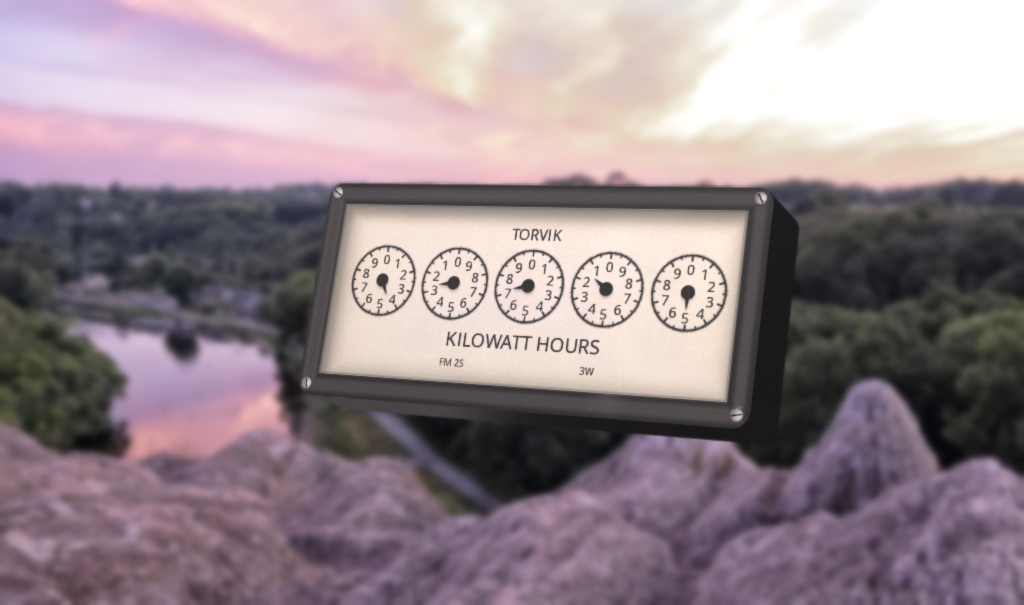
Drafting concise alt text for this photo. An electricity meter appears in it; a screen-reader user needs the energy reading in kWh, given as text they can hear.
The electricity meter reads 42715 kWh
